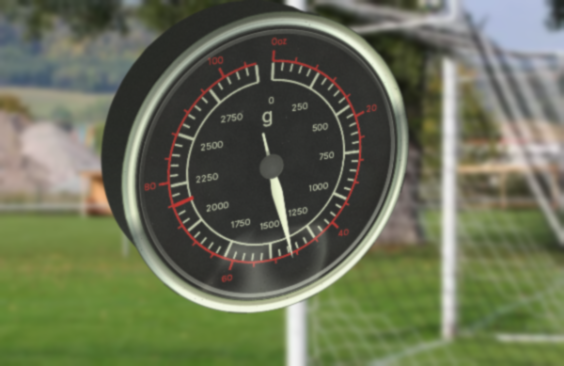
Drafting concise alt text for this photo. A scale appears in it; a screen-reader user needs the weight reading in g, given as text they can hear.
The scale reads 1400 g
